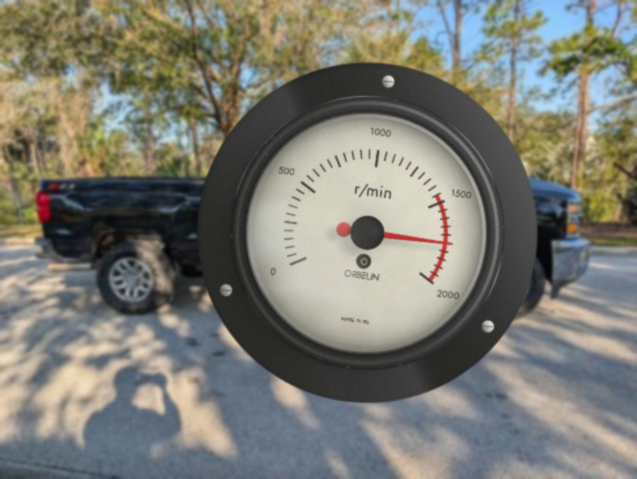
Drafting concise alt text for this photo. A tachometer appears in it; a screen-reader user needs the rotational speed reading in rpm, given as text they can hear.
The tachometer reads 1750 rpm
